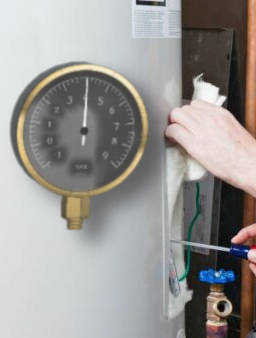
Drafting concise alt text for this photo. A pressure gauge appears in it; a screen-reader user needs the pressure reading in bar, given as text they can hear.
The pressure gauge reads 4 bar
